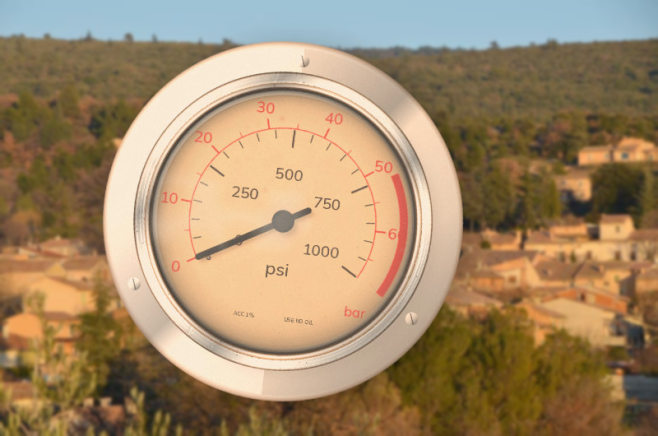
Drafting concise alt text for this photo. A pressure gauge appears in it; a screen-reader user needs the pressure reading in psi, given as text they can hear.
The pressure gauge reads 0 psi
